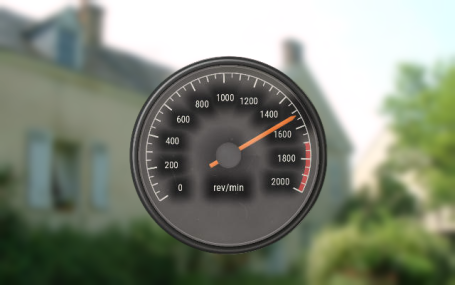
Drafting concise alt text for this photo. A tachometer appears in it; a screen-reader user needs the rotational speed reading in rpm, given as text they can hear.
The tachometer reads 1525 rpm
